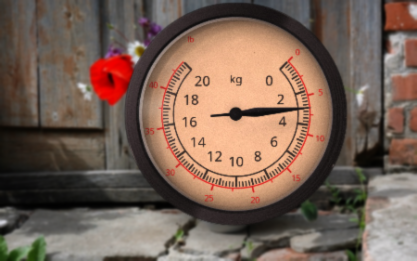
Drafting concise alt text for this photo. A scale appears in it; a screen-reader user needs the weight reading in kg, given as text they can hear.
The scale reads 3 kg
